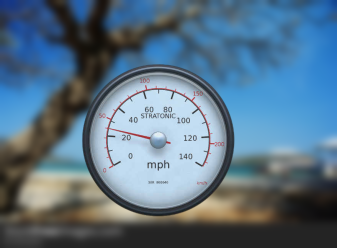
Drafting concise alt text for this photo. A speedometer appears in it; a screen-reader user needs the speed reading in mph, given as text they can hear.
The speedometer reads 25 mph
